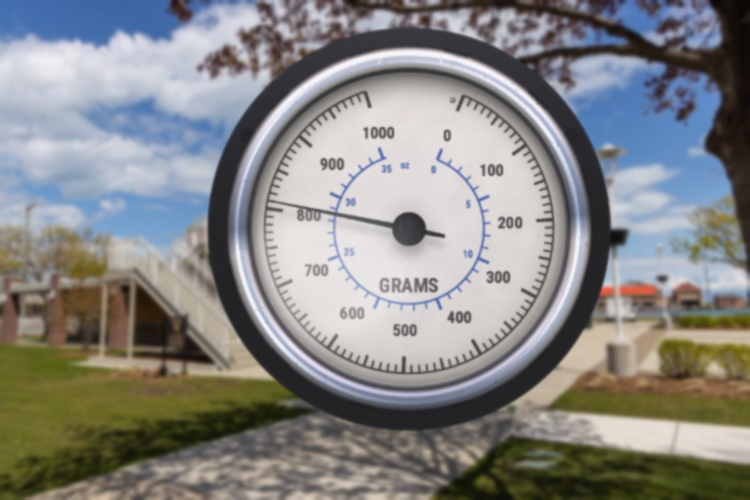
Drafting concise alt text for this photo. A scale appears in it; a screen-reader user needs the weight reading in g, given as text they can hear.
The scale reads 810 g
